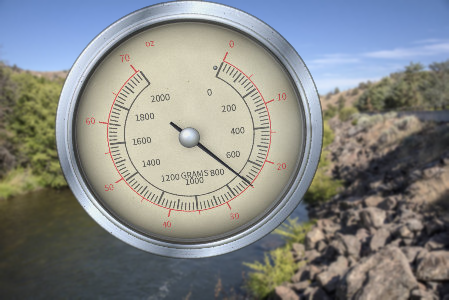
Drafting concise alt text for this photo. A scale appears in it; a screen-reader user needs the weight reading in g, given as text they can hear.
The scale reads 700 g
